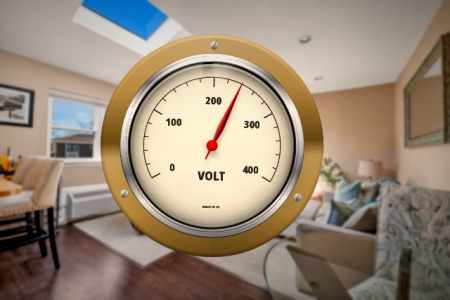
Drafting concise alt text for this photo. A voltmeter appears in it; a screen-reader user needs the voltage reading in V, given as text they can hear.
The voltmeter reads 240 V
